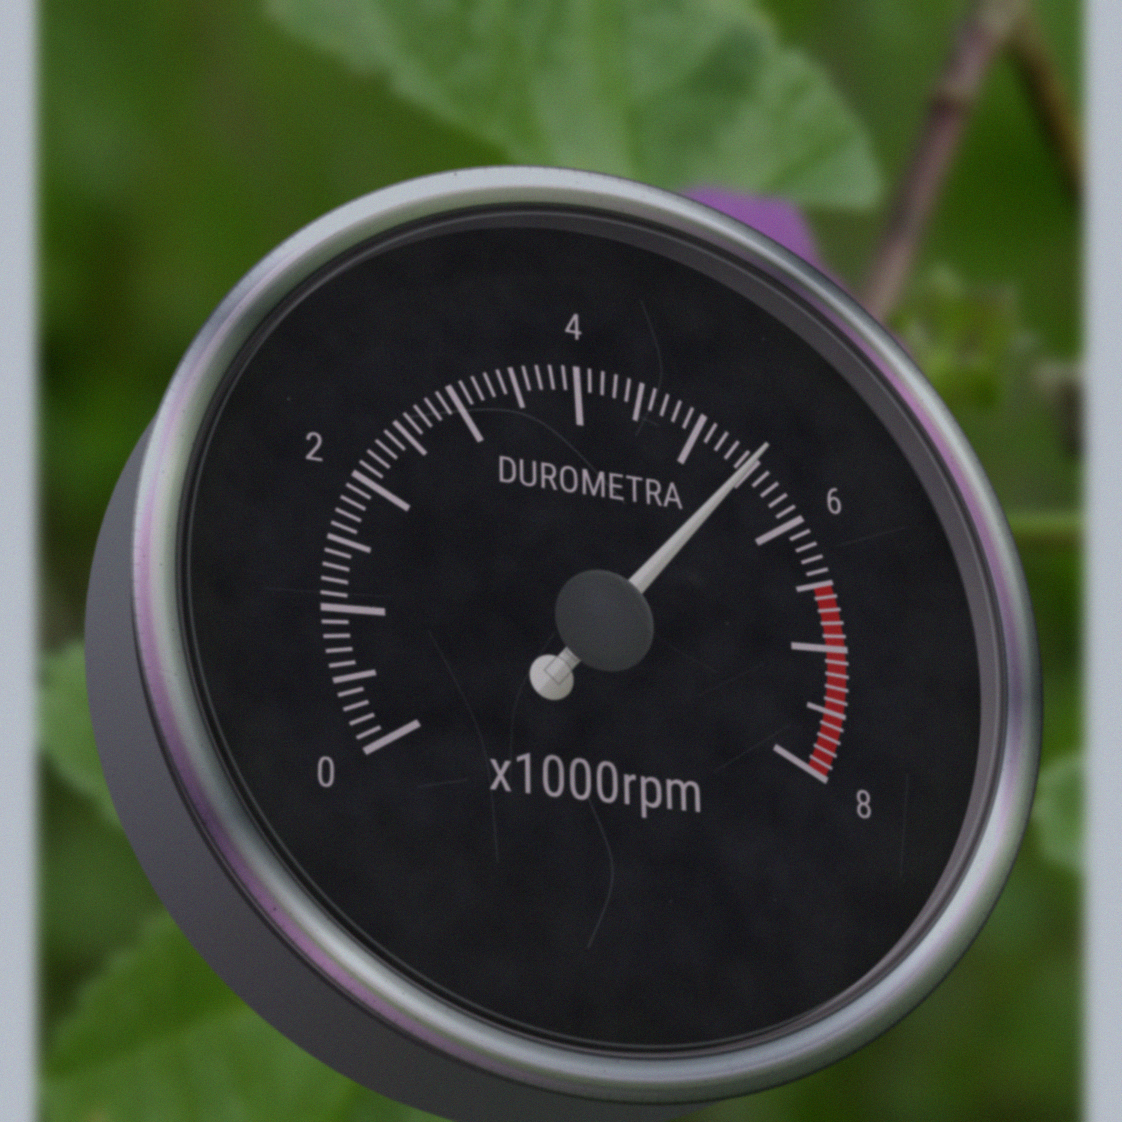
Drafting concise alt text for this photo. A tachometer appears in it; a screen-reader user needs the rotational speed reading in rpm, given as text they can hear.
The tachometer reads 5450 rpm
